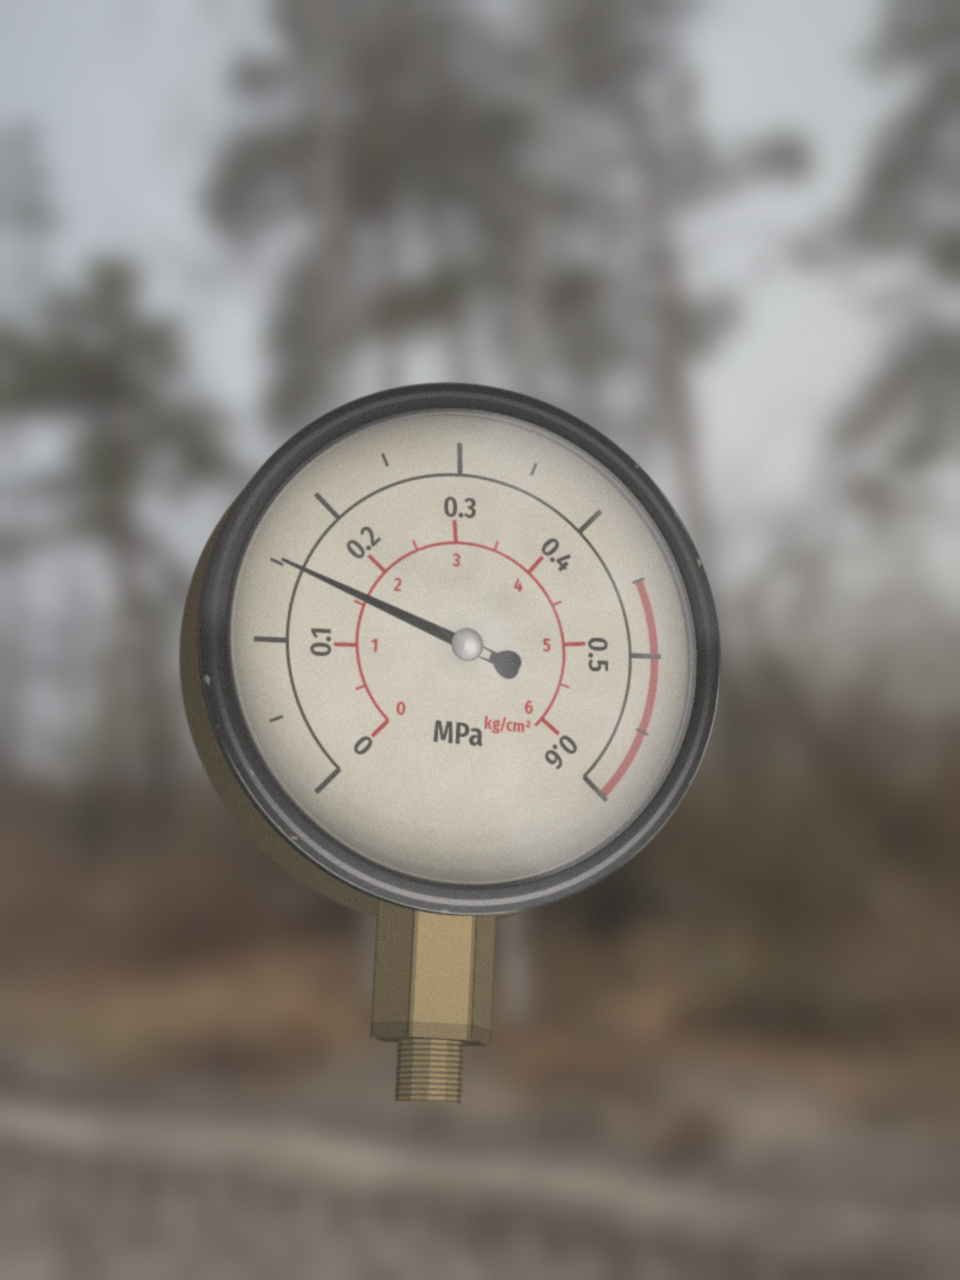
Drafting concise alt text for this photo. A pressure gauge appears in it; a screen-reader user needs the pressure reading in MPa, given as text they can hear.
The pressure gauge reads 0.15 MPa
